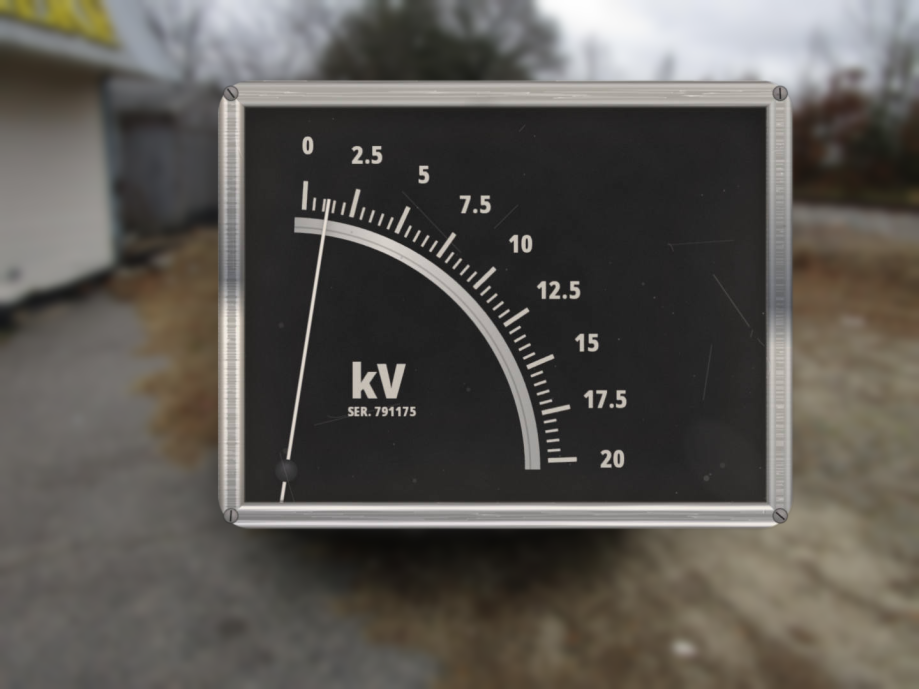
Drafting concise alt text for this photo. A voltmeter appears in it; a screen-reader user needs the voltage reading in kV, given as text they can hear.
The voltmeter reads 1.25 kV
